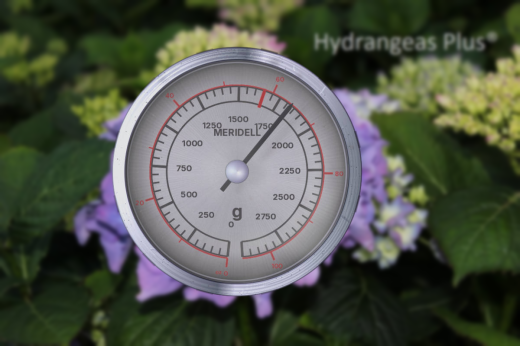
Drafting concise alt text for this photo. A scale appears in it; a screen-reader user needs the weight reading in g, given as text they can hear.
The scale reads 1825 g
